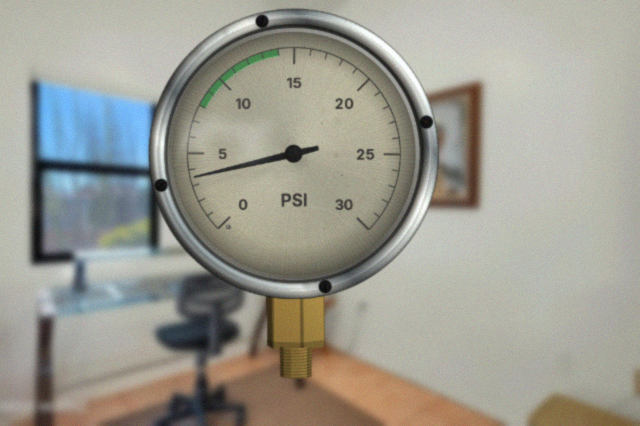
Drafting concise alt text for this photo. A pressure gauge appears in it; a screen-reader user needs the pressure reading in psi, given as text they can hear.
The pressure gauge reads 3.5 psi
